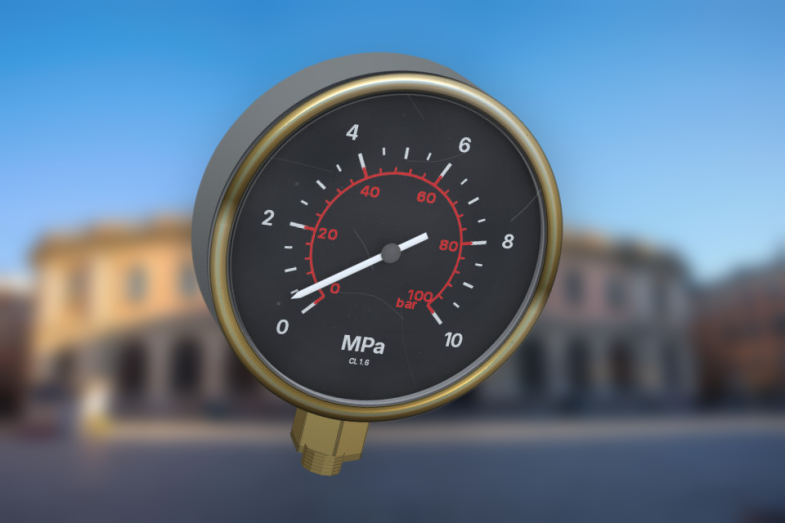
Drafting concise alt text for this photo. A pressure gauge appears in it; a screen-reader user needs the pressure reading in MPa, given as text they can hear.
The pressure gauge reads 0.5 MPa
